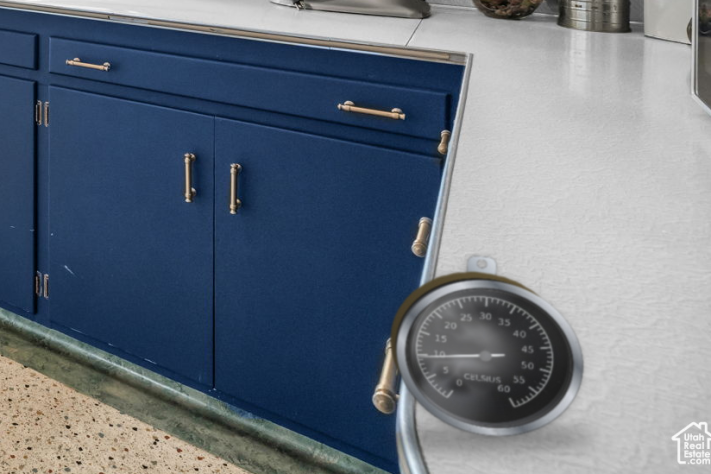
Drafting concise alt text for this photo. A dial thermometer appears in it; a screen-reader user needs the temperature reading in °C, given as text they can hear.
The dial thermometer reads 10 °C
